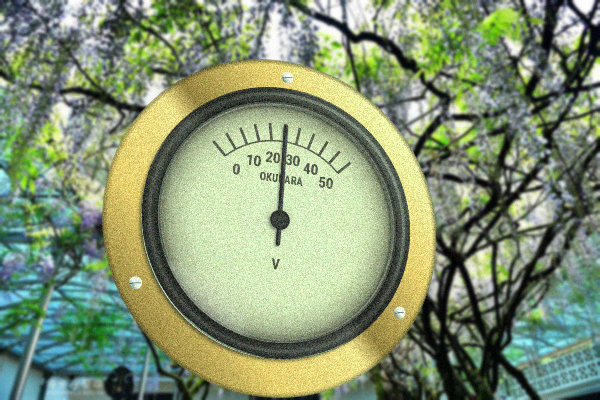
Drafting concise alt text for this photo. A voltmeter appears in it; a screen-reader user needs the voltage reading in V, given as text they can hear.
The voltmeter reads 25 V
